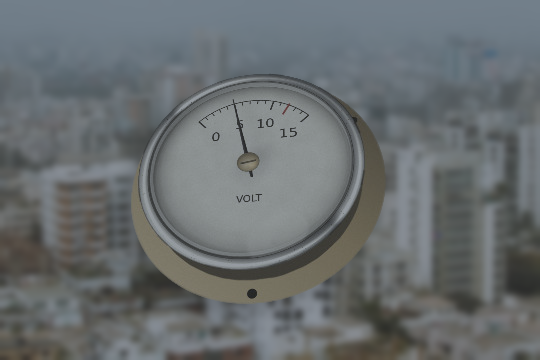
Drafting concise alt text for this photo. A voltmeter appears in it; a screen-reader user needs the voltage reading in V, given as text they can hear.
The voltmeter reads 5 V
